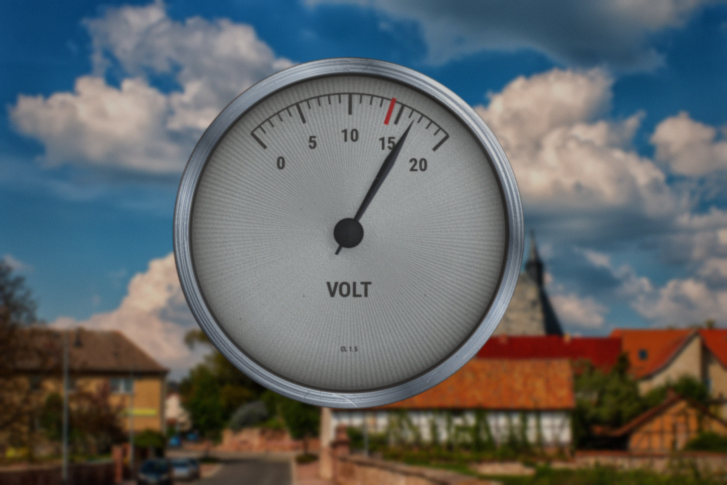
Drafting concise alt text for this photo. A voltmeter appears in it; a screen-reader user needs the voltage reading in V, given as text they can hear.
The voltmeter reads 16.5 V
